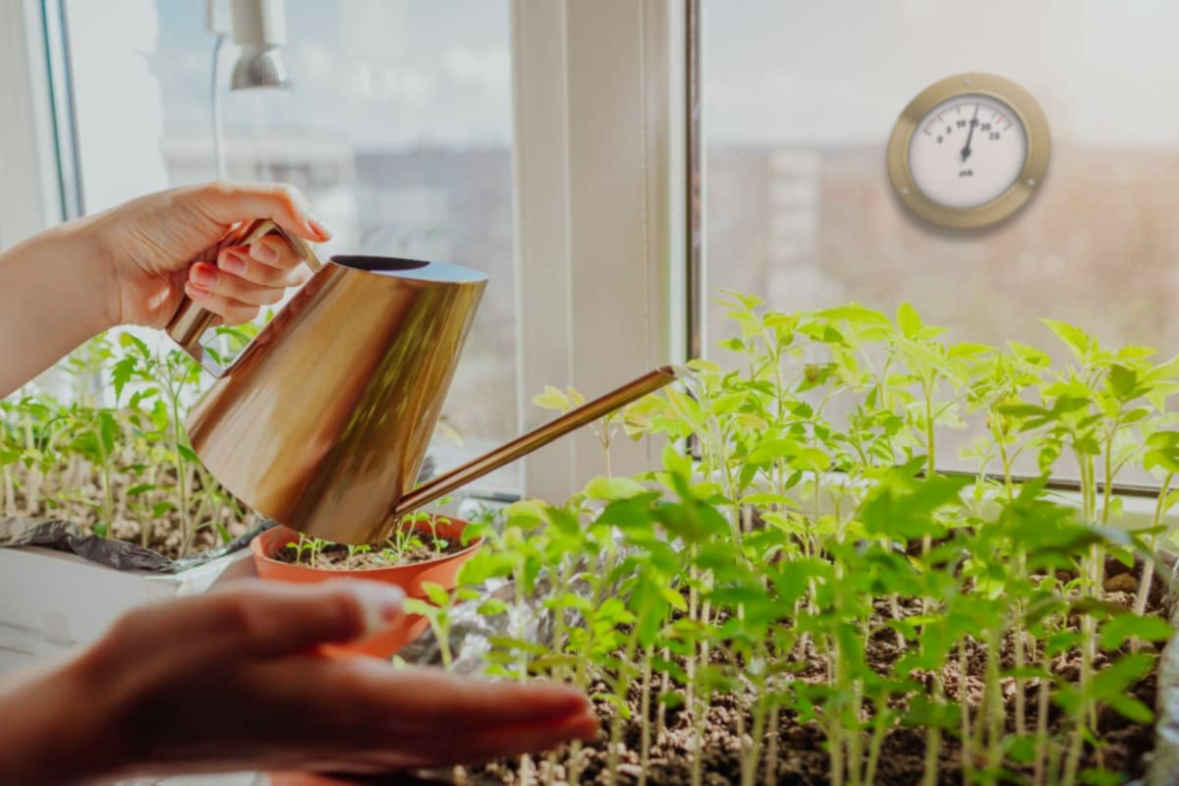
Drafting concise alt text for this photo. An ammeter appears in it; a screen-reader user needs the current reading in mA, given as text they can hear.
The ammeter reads 15 mA
